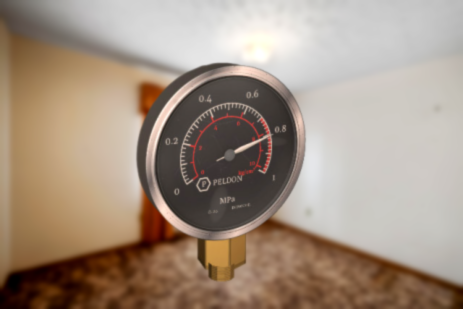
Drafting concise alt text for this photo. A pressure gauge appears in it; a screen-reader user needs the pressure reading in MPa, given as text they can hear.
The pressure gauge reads 0.8 MPa
